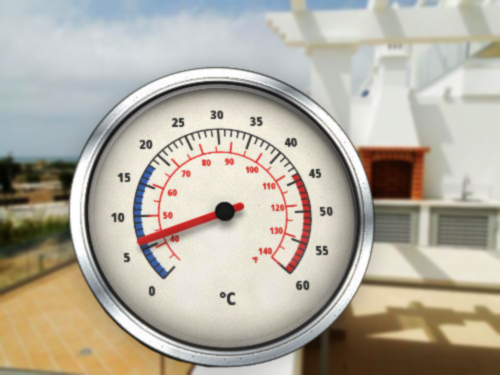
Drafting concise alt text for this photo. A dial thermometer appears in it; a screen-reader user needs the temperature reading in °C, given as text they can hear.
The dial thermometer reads 6 °C
